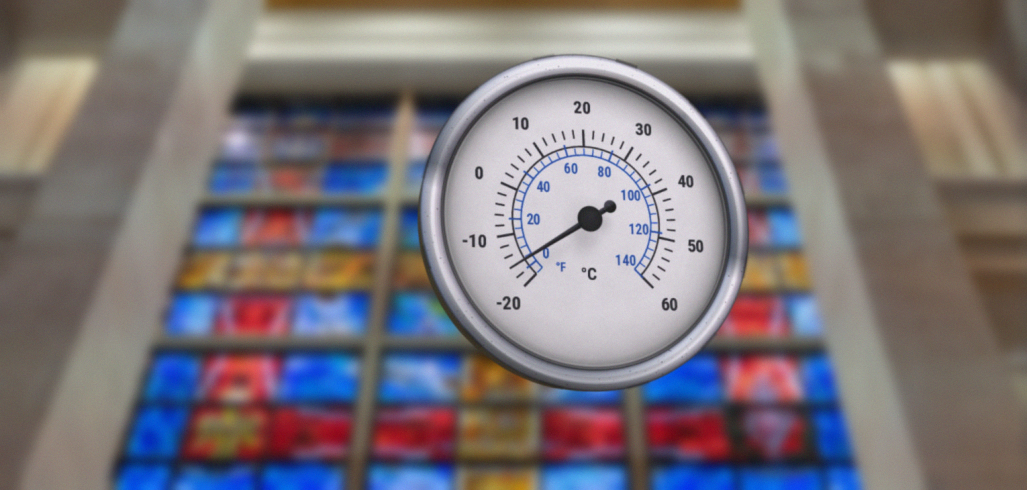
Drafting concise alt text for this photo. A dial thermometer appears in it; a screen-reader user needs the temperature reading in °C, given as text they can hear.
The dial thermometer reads -16 °C
